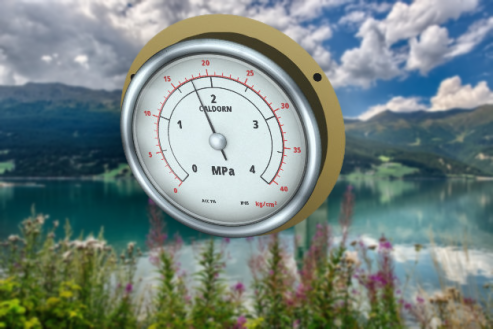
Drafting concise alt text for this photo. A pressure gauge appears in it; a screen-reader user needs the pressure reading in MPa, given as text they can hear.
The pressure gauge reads 1.75 MPa
